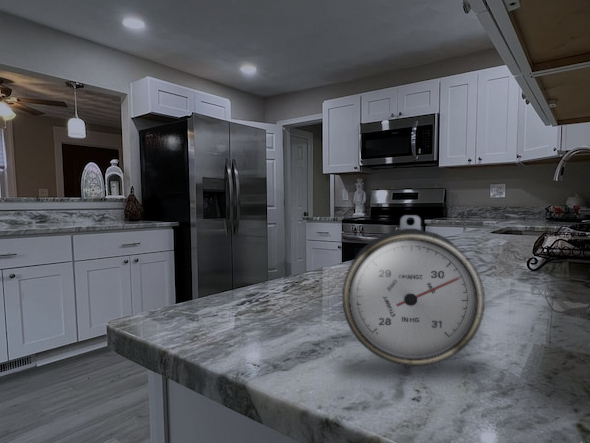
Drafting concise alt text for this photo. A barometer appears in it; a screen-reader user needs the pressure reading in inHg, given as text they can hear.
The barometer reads 30.2 inHg
